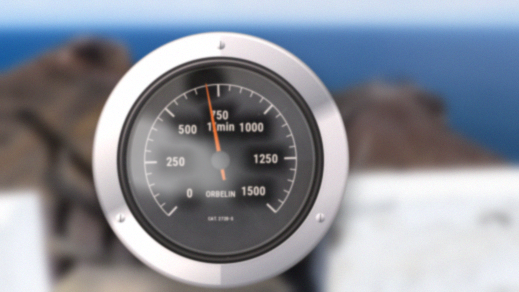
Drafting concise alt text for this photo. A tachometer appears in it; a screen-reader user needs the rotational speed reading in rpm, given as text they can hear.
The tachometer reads 700 rpm
